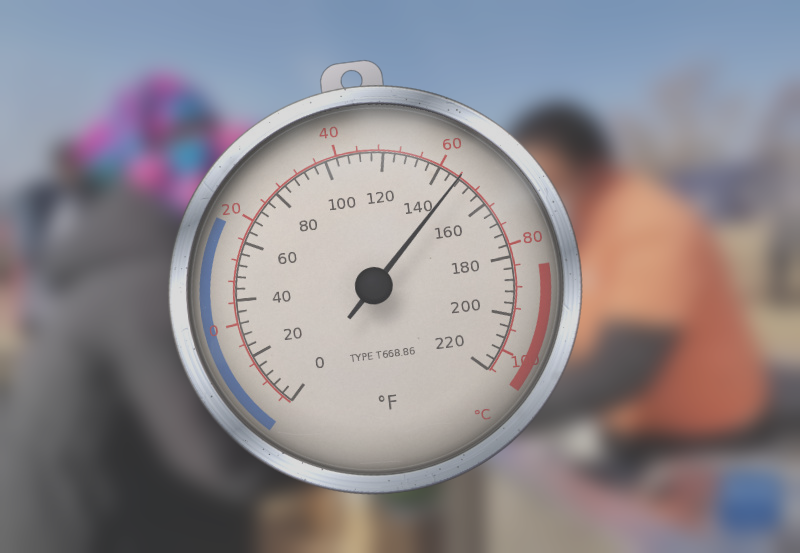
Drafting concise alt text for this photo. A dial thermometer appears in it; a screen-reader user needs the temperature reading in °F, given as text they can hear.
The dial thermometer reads 148 °F
